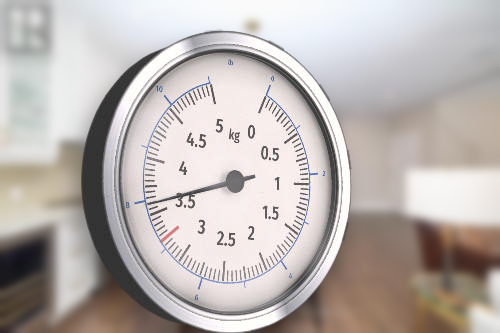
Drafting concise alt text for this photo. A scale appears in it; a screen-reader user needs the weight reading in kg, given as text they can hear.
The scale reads 3.6 kg
